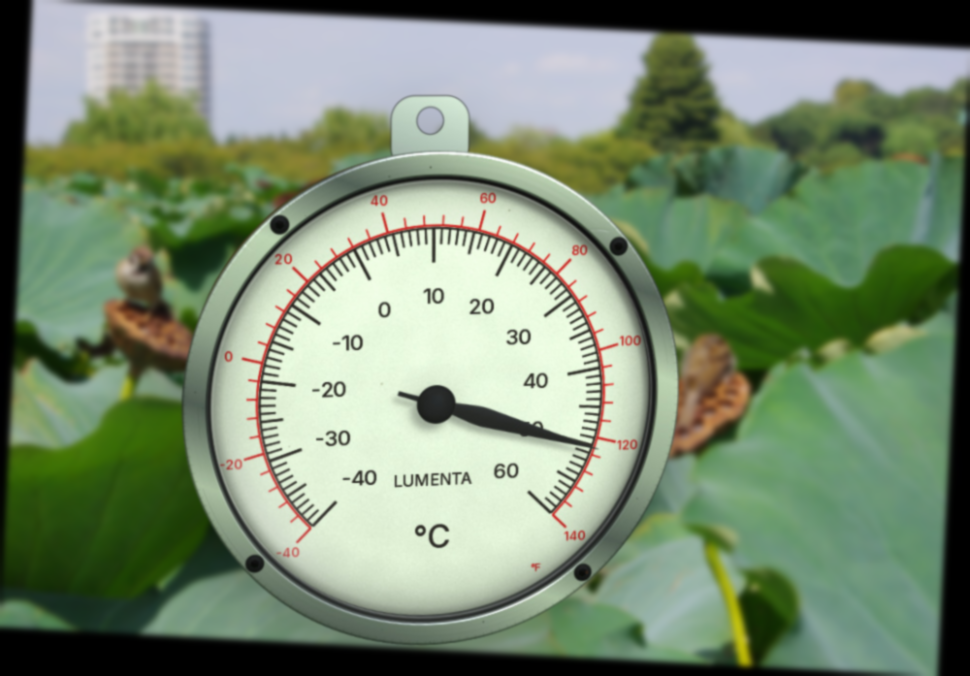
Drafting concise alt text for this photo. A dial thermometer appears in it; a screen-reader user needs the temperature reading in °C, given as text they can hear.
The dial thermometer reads 50 °C
